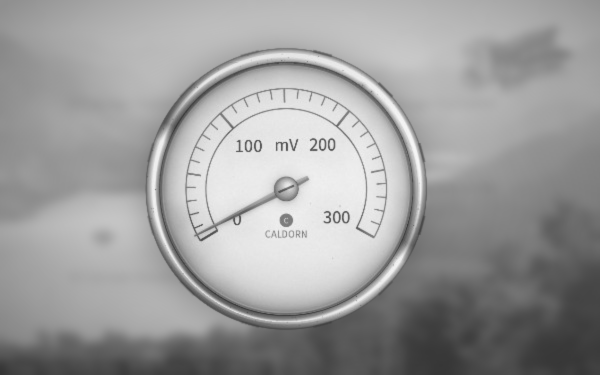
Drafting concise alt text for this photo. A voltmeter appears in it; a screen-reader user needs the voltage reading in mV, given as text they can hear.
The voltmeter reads 5 mV
